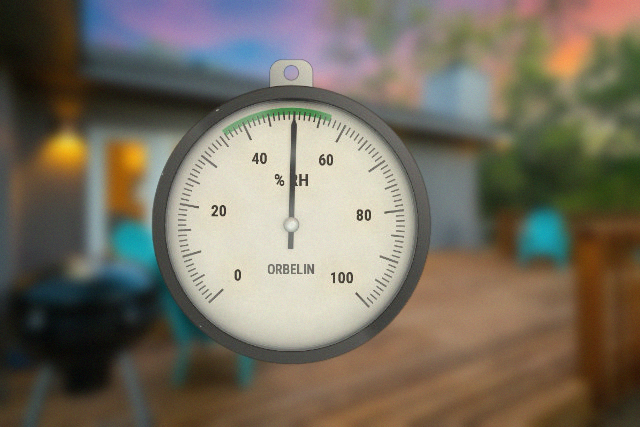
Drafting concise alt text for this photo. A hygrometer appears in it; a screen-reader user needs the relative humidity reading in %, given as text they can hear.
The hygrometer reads 50 %
